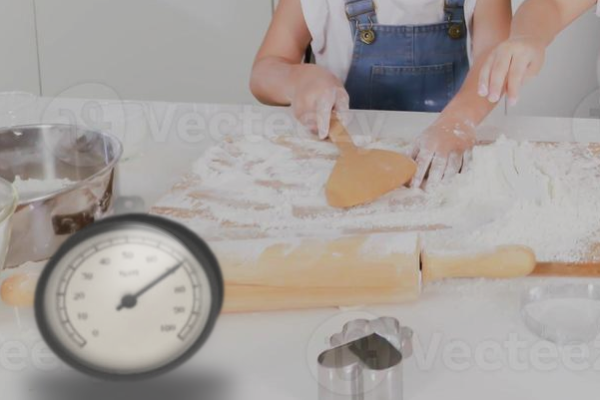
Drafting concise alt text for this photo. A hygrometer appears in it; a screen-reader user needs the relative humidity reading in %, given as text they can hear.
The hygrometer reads 70 %
